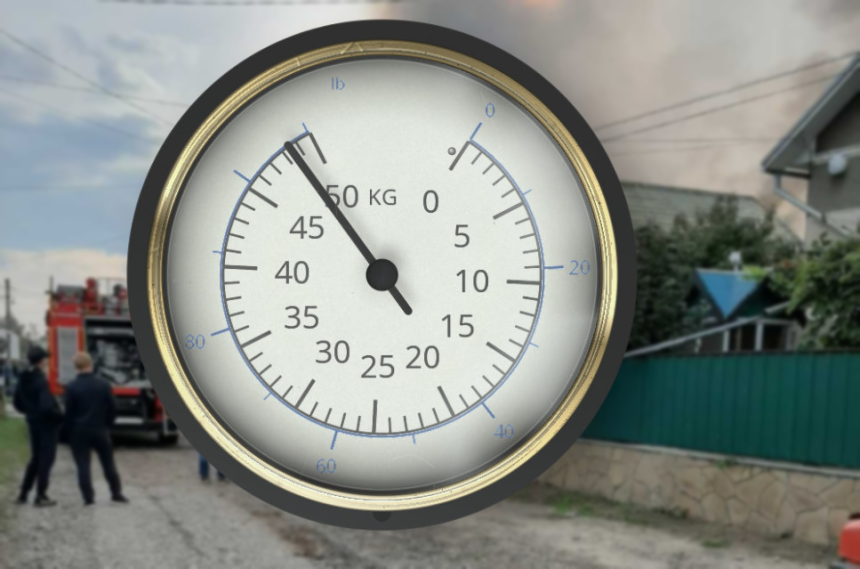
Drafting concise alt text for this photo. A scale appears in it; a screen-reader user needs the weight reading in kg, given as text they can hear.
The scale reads 48.5 kg
